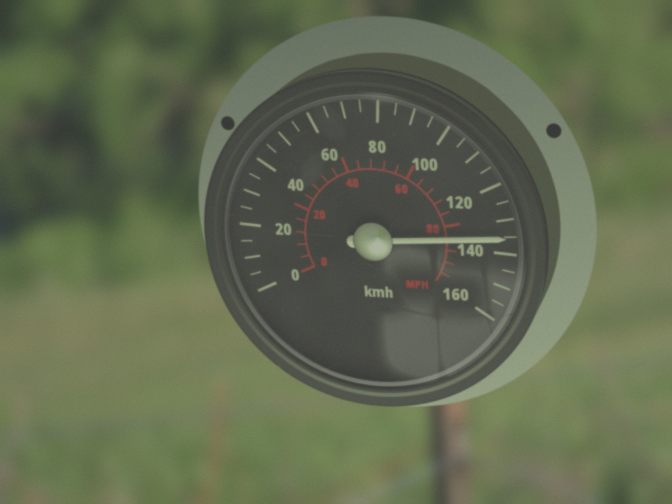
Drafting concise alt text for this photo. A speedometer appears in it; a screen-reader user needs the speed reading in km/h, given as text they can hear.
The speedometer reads 135 km/h
